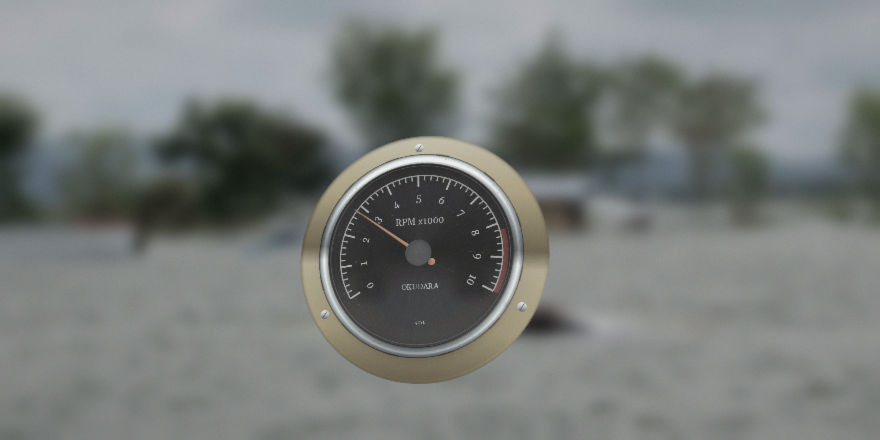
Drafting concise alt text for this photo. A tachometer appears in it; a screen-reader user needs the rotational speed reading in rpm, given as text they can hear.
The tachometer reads 2800 rpm
